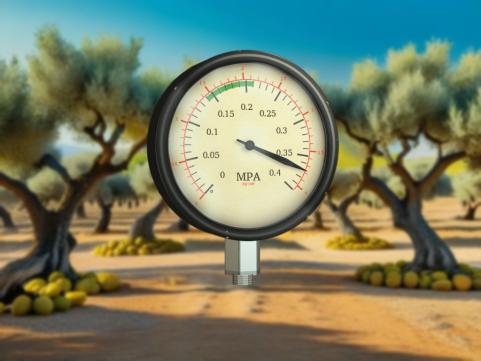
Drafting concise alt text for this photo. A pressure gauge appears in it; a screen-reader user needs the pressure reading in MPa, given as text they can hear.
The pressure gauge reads 0.37 MPa
